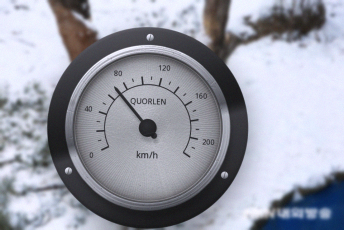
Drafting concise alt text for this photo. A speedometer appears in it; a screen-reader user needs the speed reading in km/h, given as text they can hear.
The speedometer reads 70 km/h
